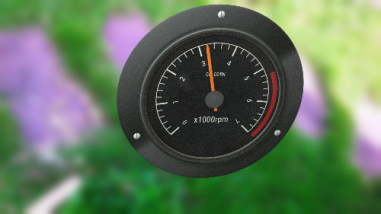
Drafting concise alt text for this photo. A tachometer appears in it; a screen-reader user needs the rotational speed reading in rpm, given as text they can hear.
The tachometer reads 3200 rpm
